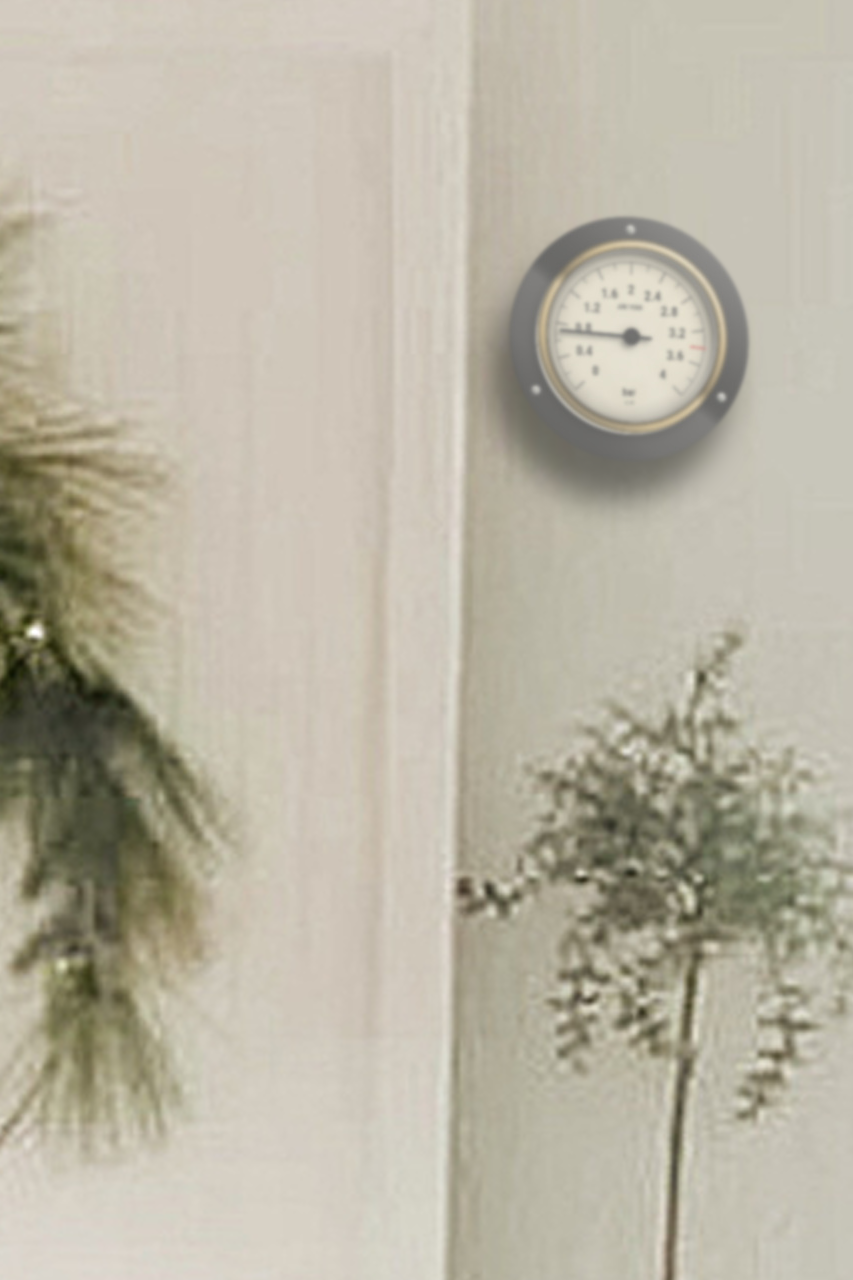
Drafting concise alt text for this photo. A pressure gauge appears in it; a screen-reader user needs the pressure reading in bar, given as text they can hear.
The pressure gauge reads 0.7 bar
